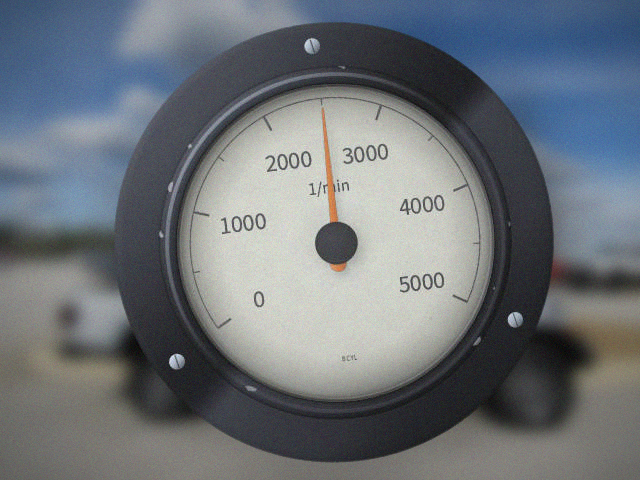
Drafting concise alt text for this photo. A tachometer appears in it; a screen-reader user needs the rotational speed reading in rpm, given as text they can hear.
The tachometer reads 2500 rpm
